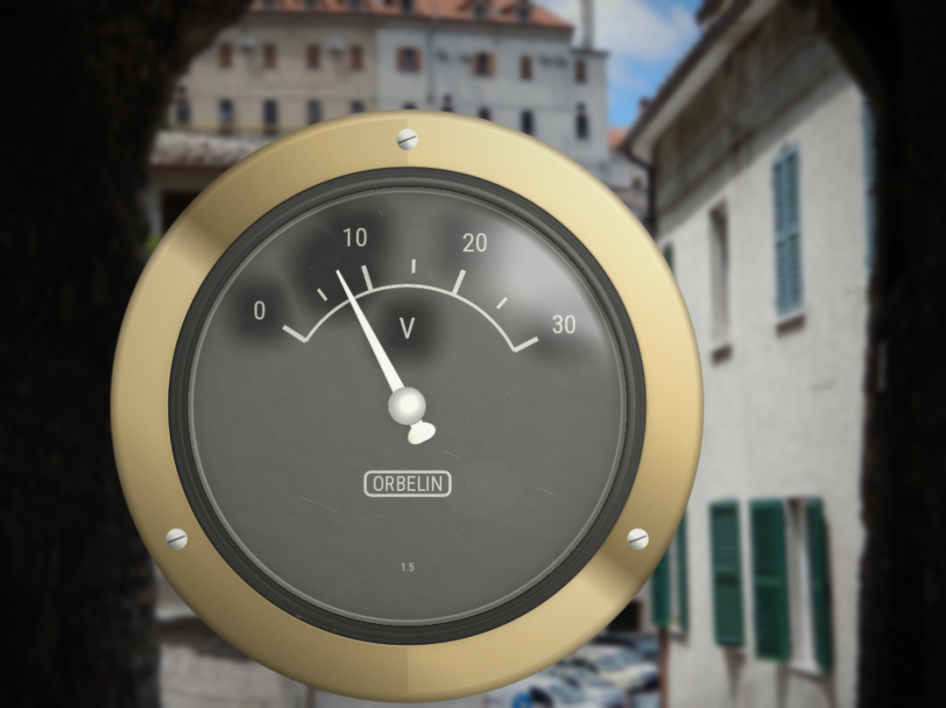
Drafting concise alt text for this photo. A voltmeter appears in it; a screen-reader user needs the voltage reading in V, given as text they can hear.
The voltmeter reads 7.5 V
